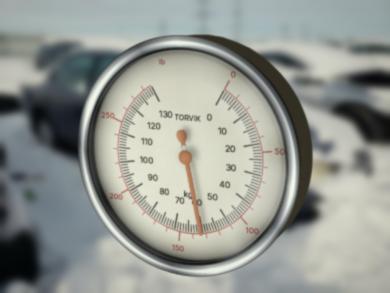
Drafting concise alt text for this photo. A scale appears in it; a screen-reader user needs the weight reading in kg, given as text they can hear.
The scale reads 60 kg
